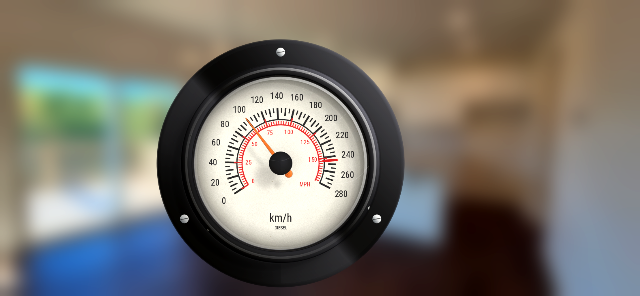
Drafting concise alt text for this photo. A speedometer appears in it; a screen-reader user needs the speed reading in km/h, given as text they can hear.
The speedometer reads 100 km/h
